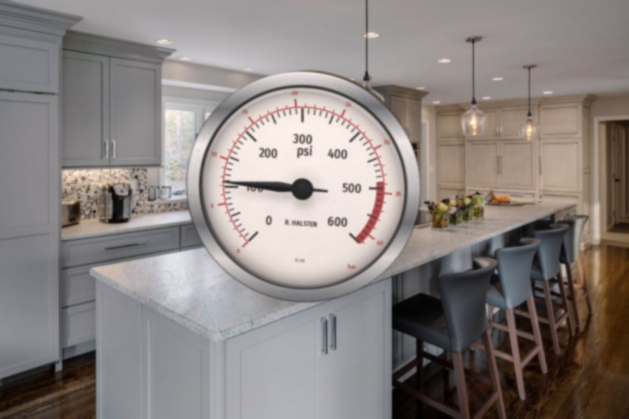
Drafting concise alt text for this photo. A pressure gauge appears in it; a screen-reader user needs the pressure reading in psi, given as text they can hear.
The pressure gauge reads 110 psi
